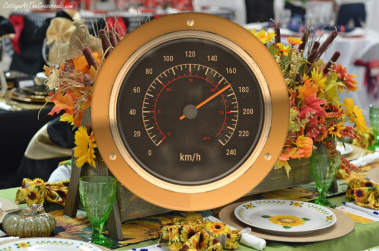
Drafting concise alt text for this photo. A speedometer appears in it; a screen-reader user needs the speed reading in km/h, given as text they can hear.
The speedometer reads 170 km/h
